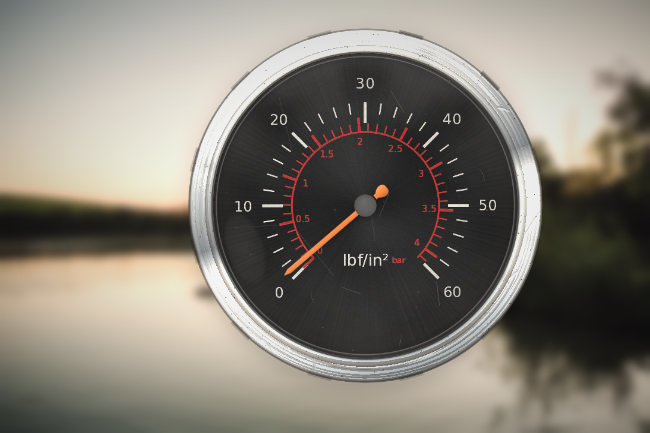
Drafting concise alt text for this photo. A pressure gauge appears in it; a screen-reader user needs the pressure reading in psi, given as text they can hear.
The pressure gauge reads 1 psi
